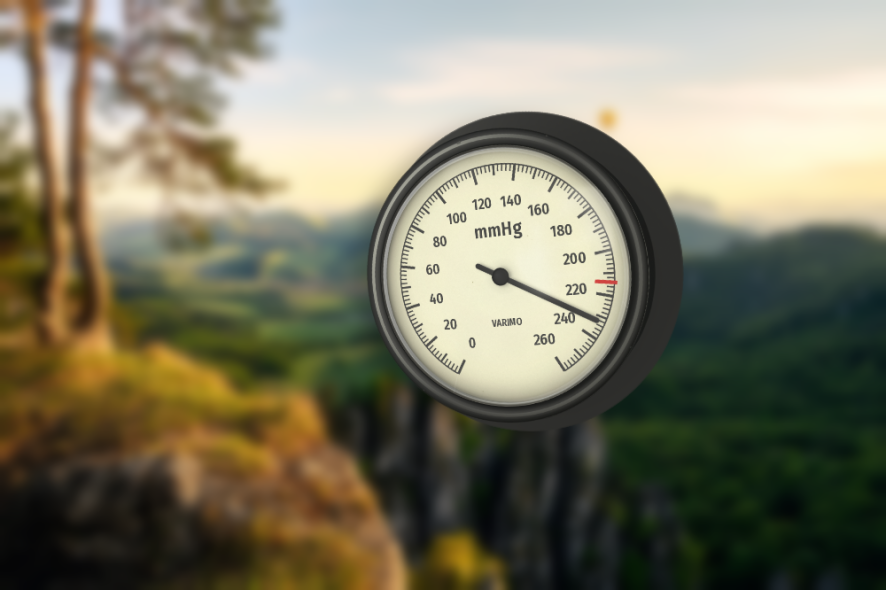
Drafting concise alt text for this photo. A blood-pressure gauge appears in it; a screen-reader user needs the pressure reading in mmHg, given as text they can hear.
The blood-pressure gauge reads 232 mmHg
